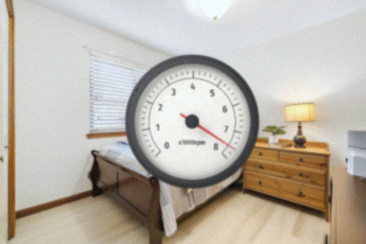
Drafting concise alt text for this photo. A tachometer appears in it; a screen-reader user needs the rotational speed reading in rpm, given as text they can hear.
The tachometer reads 7600 rpm
